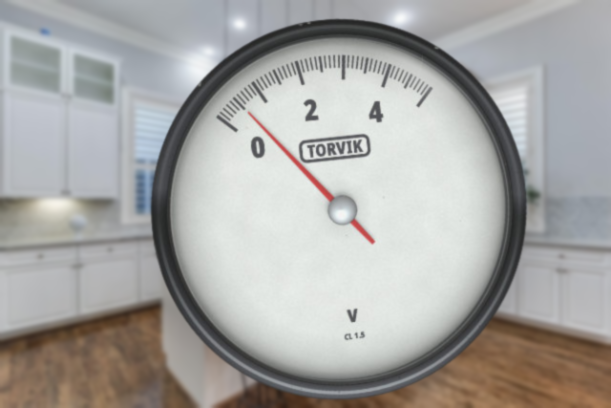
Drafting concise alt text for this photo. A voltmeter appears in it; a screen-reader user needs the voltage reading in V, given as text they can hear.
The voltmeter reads 0.5 V
